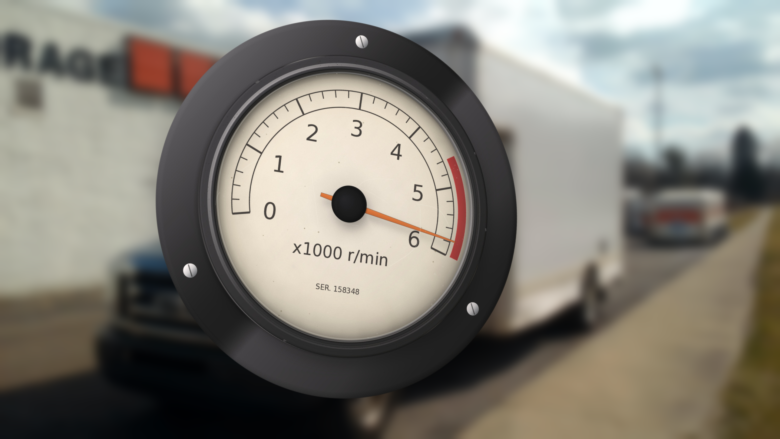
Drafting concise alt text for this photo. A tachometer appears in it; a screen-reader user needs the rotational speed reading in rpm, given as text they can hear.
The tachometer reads 5800 rpm
